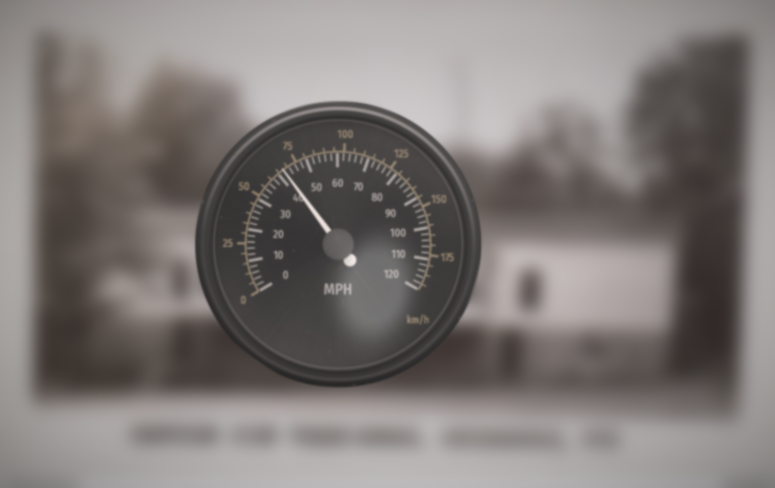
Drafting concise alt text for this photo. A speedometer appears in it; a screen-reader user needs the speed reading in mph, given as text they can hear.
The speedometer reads 42 mph
